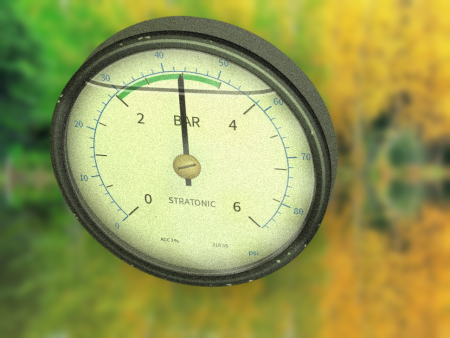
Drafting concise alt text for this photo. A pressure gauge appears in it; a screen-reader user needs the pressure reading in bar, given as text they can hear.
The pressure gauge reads 3 bar
